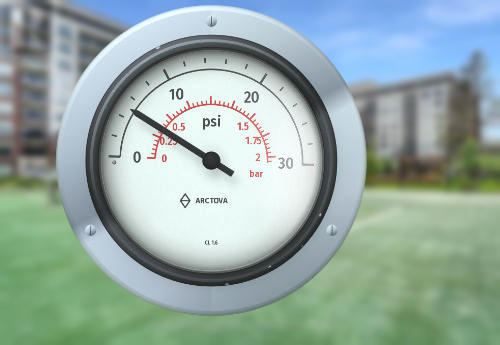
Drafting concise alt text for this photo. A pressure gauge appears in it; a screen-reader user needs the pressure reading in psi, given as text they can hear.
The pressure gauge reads 5 psi
